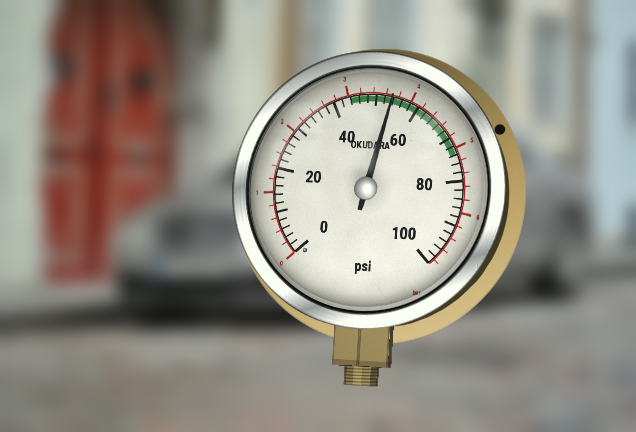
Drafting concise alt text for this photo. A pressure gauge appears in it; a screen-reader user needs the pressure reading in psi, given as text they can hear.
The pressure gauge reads 54 psi
